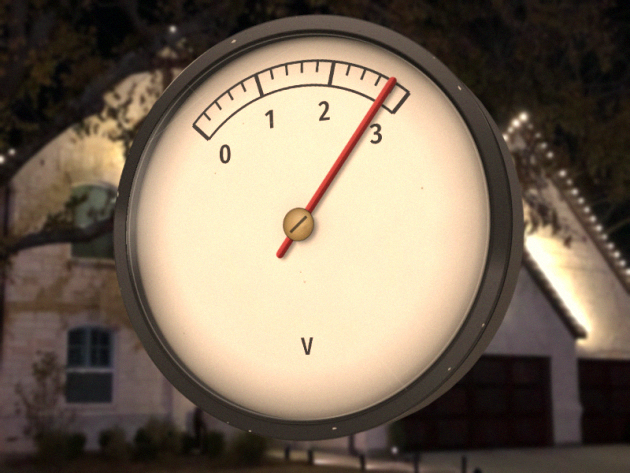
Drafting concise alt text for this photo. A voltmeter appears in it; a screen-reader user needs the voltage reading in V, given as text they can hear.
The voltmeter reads 2.8 V
